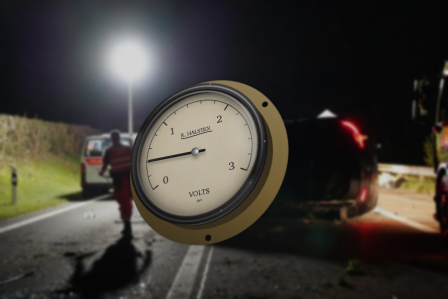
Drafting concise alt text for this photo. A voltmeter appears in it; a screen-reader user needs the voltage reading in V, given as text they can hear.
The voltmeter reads 0.4 V
